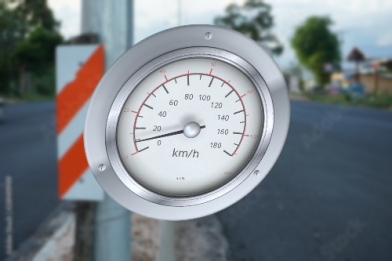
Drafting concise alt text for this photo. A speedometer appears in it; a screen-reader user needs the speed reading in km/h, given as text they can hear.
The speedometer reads 10 km/h
